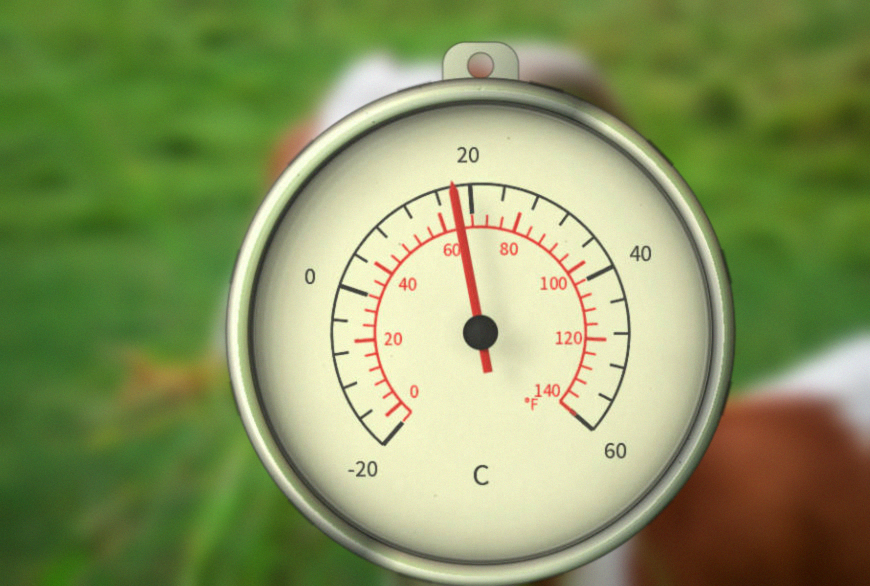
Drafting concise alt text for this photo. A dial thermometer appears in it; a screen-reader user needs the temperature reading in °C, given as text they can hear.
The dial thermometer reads 18 °C
